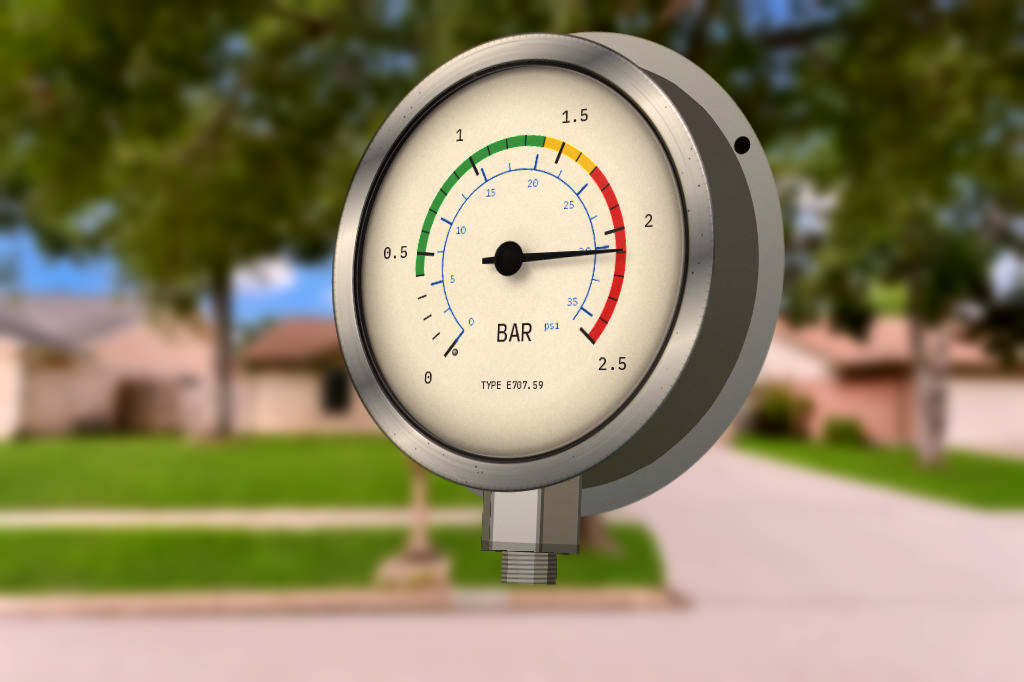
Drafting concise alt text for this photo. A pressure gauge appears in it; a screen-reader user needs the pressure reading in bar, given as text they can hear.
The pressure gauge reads 2.1 bar
